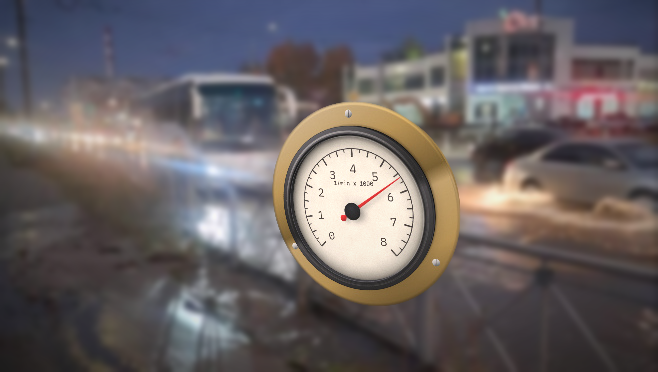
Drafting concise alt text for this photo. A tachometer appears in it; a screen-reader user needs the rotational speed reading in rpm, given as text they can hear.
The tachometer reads 5625 rpm
